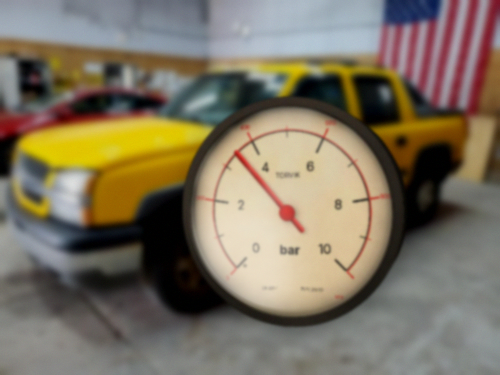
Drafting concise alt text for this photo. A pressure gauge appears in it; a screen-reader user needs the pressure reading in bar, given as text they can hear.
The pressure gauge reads 3.5 bar
